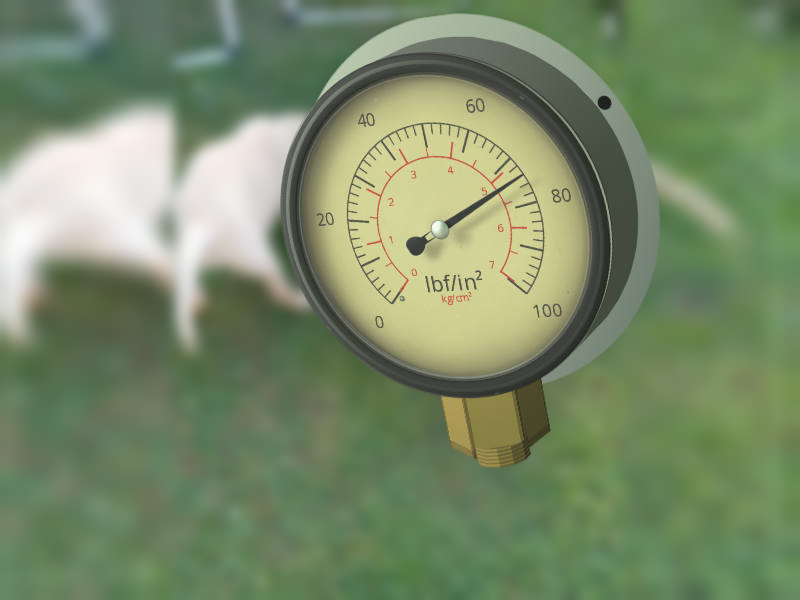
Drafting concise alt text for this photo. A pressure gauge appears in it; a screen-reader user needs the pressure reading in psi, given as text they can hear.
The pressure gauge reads 74 psi
